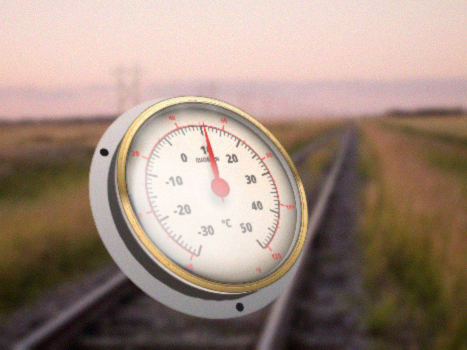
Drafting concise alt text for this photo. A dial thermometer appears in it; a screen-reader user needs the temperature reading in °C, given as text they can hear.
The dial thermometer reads 10 °C
